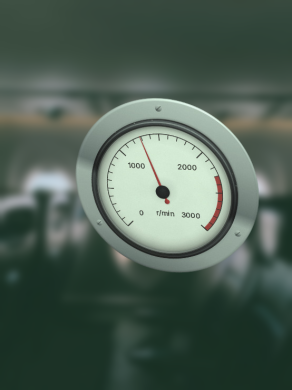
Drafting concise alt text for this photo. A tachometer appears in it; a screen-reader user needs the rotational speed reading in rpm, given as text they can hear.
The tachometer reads 1300 rpm
